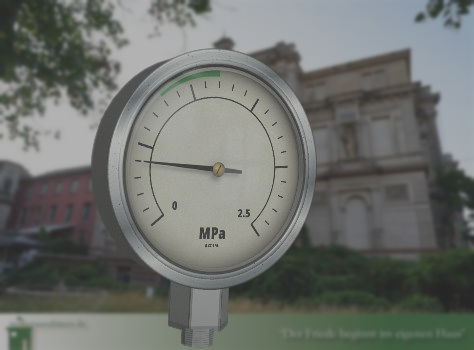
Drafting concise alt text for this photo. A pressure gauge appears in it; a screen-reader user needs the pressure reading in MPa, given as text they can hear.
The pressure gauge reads 0.4 MPa
